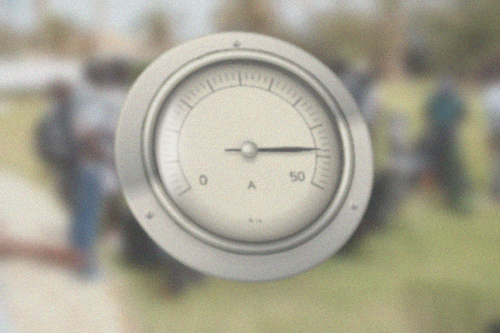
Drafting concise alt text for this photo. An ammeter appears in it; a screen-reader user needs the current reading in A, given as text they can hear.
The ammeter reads 44 A
